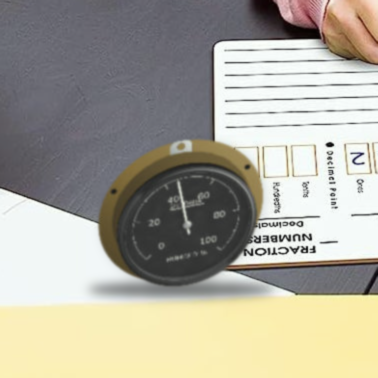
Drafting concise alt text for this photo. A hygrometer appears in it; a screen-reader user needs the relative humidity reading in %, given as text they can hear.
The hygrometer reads 45 %
